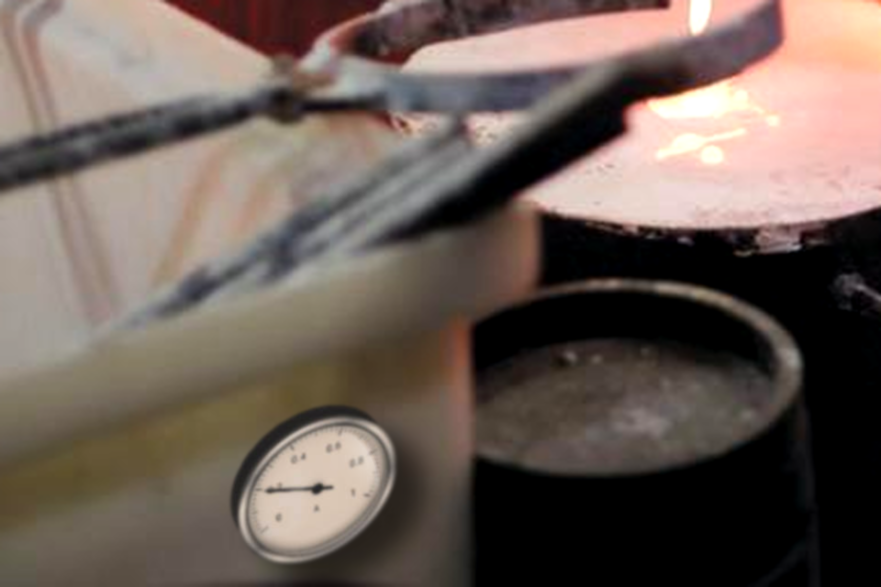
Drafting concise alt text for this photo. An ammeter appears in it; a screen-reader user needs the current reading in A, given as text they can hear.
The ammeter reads 0.2 A
